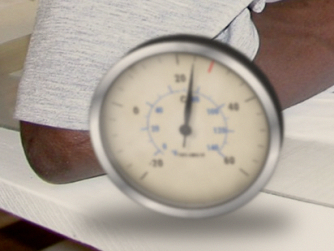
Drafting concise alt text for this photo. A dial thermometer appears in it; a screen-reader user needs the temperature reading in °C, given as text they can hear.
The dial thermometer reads 24 °C
